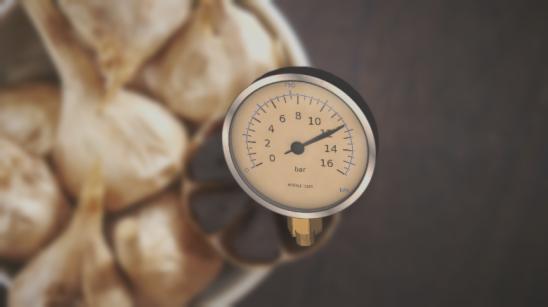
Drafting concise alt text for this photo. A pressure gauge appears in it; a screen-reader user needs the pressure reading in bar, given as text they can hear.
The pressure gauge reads 12 bar
